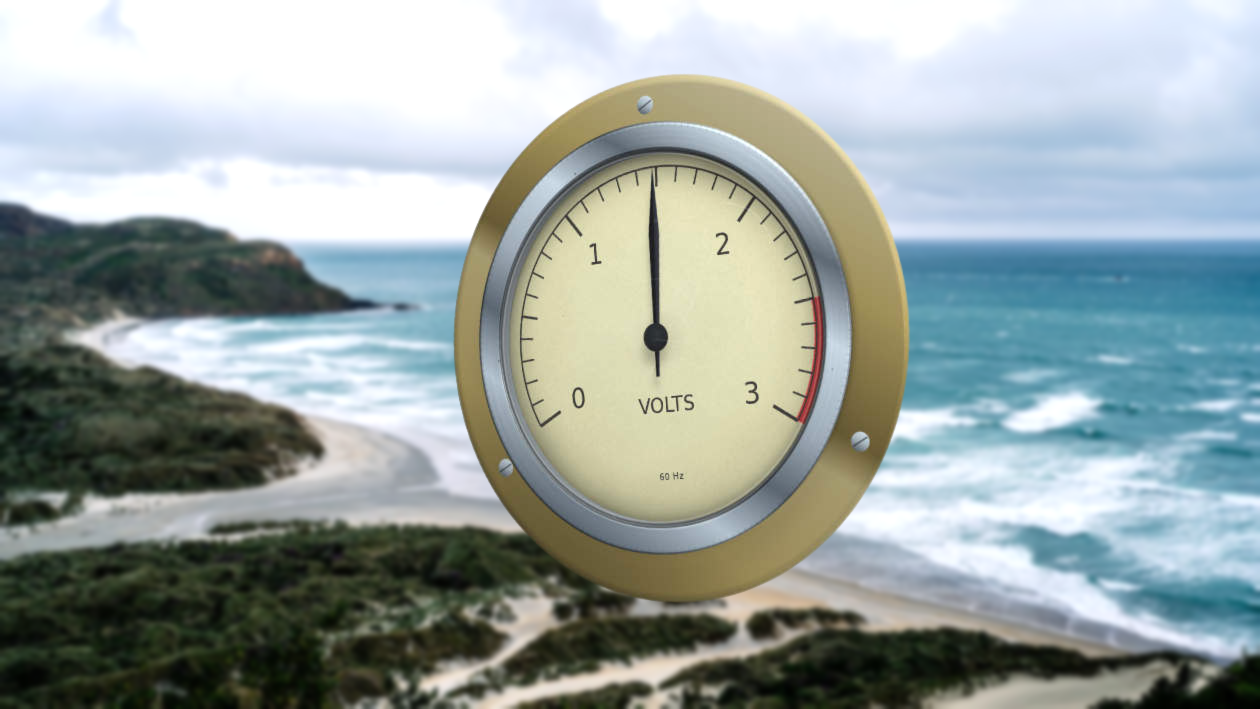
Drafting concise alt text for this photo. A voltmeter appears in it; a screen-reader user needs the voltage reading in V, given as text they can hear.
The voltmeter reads 1.5 V
